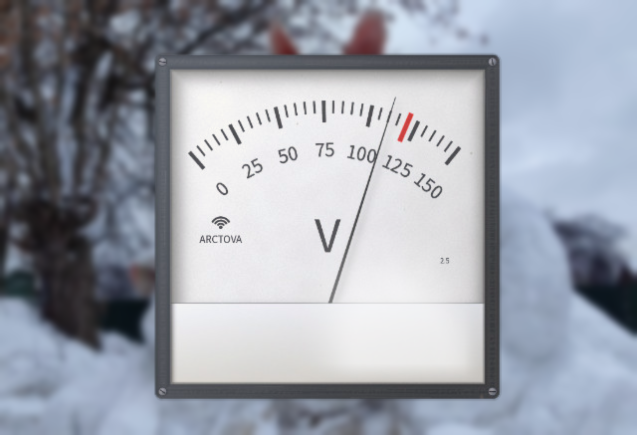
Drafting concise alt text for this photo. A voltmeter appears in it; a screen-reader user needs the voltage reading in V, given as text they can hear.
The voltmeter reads 110 V
